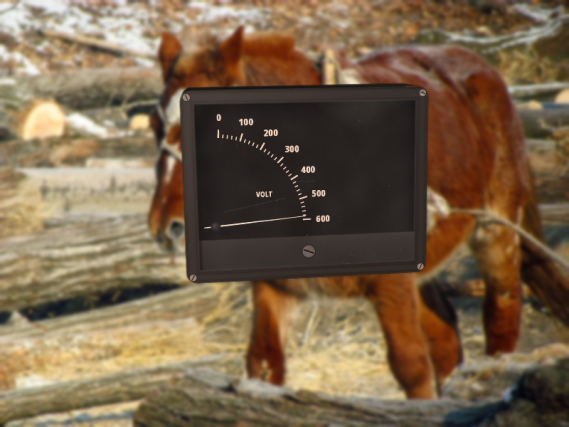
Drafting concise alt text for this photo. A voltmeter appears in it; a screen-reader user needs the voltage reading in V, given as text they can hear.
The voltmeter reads 580 V
